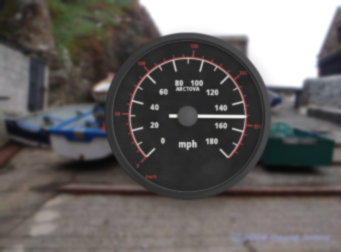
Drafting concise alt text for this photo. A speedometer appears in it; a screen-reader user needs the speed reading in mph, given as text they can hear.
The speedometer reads 150 mph
